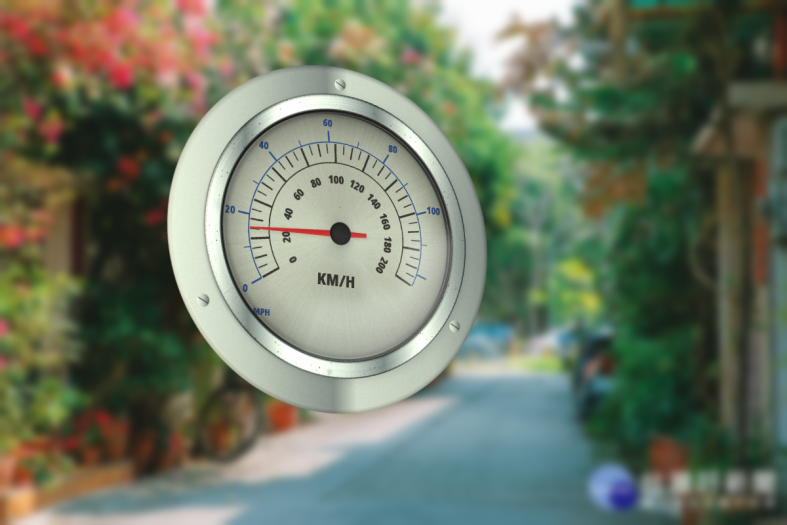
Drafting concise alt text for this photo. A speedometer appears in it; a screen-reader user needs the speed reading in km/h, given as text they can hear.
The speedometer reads 25 km/h
